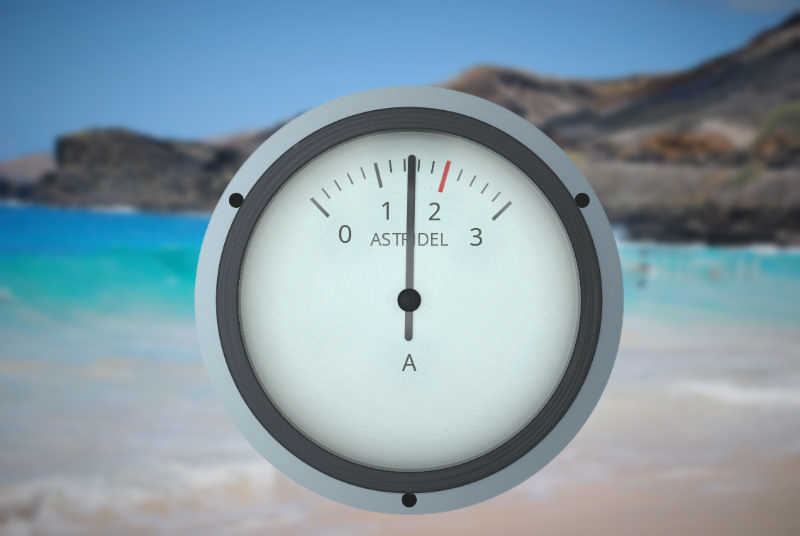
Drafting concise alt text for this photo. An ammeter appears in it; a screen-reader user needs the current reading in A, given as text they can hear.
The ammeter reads 1.5 A
